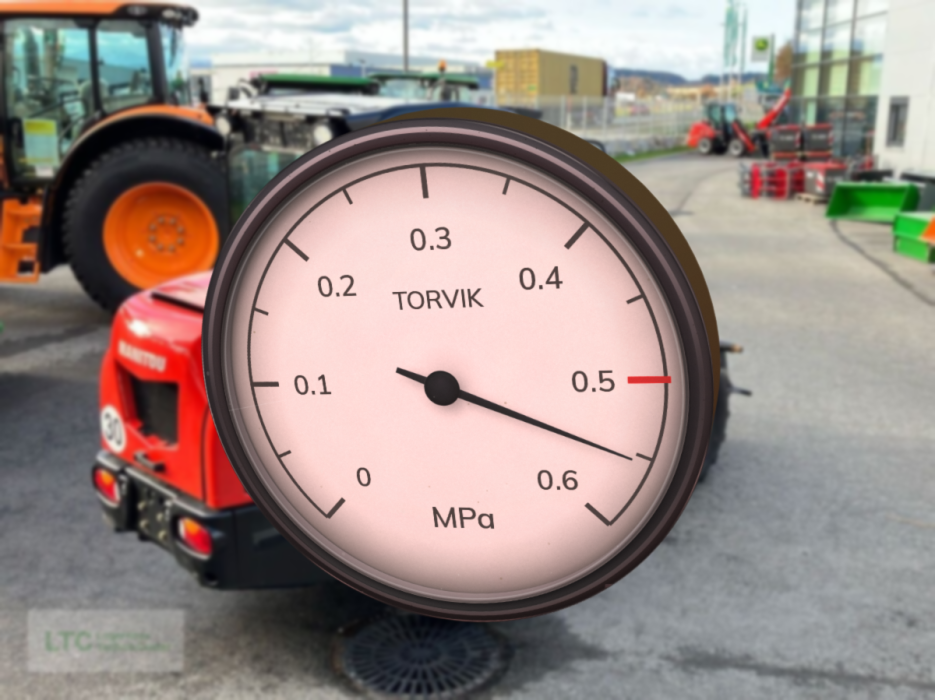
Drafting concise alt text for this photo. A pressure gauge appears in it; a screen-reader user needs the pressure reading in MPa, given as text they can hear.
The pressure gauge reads 0.55 MPa
